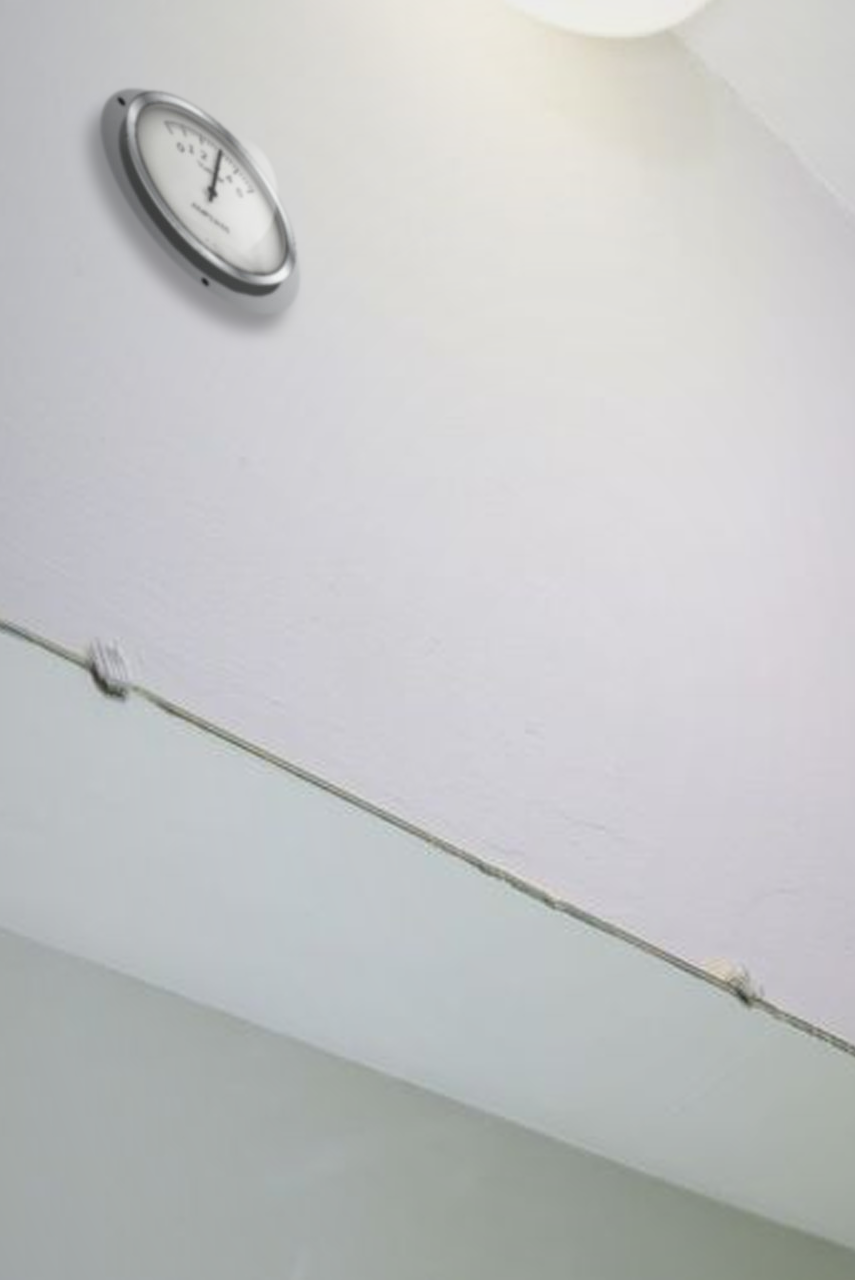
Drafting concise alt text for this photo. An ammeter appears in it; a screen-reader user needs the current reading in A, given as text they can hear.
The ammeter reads 3 A
